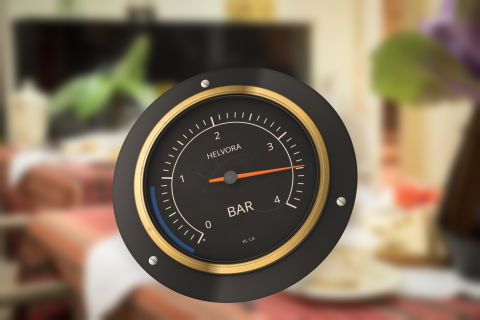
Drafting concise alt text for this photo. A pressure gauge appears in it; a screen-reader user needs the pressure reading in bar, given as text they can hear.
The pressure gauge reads 3.5 bar
